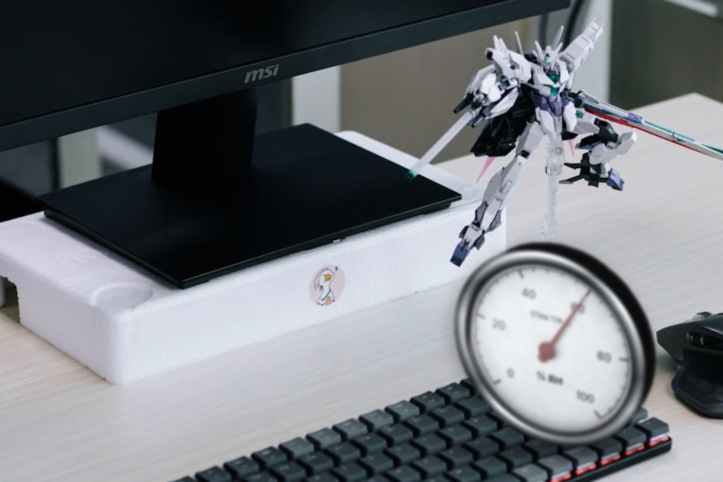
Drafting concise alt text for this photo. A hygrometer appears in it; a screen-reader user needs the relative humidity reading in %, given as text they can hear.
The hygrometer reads 60 %
